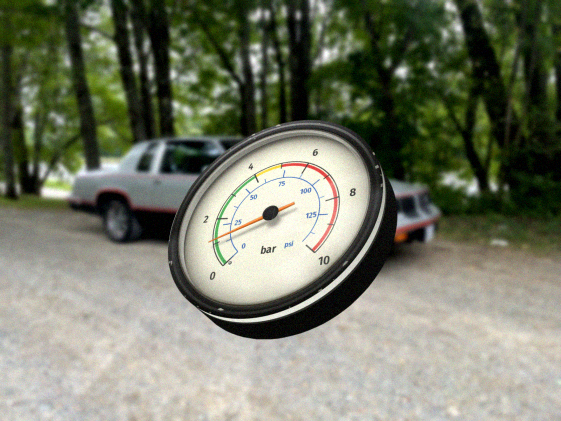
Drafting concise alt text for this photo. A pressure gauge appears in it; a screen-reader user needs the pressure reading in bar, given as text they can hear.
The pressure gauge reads 1 bar
